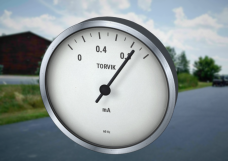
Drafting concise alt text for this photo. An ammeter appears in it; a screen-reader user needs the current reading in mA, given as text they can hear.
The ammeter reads 0.85 mA
